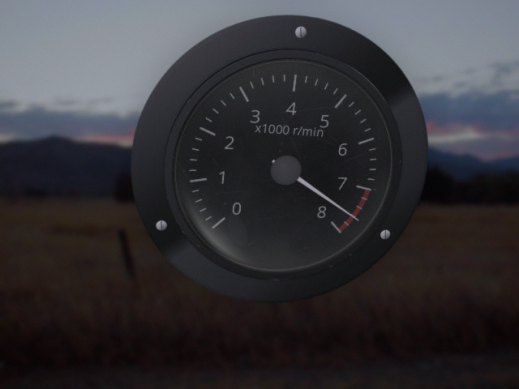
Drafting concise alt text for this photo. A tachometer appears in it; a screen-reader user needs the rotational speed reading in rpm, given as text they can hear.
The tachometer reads 7600 rpm
